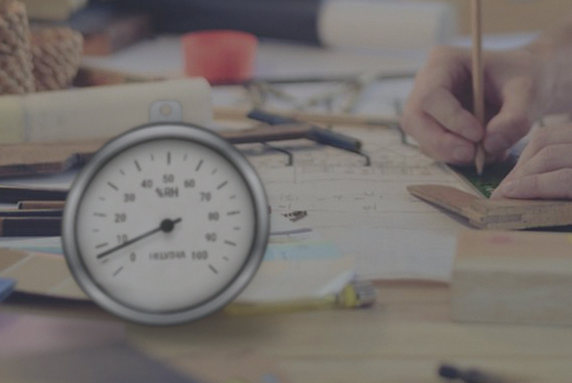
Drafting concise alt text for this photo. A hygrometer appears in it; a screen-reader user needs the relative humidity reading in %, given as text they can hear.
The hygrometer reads 7.5 %
